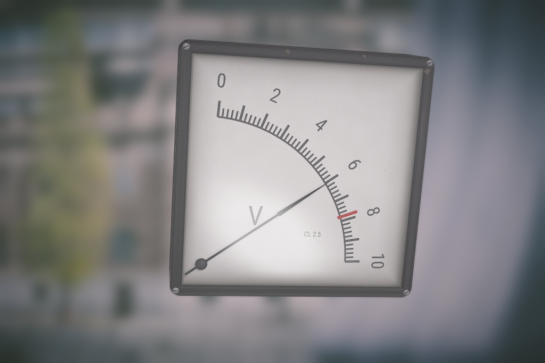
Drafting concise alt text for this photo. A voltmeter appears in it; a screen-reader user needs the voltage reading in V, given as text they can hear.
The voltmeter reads 6 V
